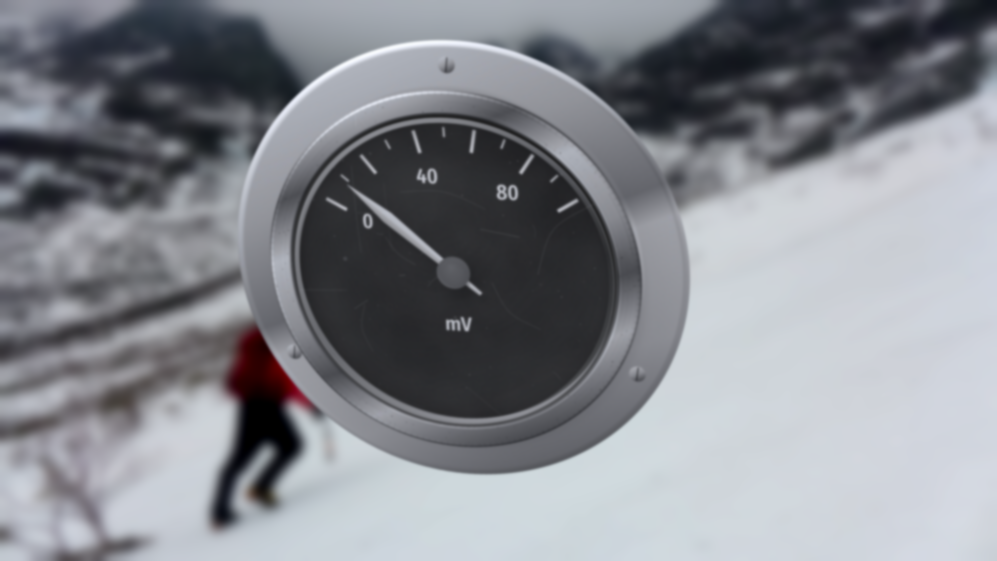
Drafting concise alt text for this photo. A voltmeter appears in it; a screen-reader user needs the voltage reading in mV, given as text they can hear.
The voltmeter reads 10 mV
